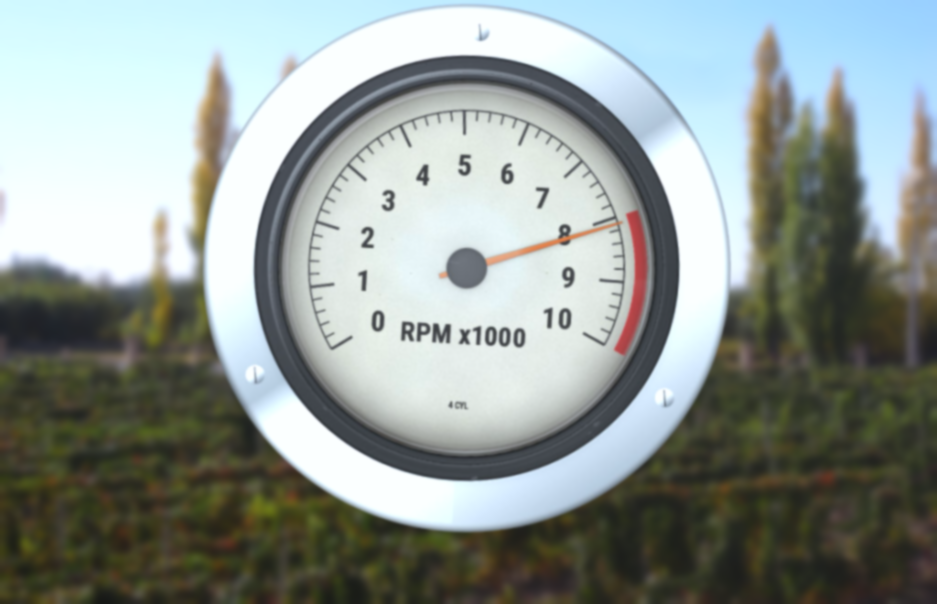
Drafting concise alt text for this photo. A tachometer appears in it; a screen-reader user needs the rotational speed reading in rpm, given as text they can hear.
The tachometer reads 8100 rpm
